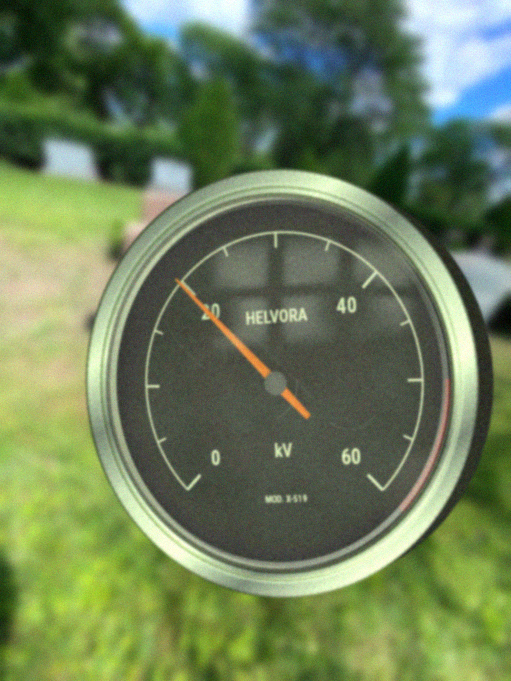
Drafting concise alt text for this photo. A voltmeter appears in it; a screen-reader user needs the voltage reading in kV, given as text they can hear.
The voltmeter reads 20 kV
